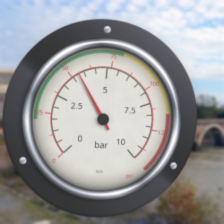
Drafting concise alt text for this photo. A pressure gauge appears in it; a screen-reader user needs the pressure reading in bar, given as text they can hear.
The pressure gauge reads 3.75 bar
